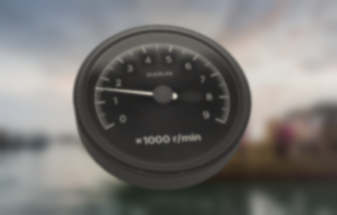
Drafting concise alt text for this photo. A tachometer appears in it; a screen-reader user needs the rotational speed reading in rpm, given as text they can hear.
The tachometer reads 1500 rpm
